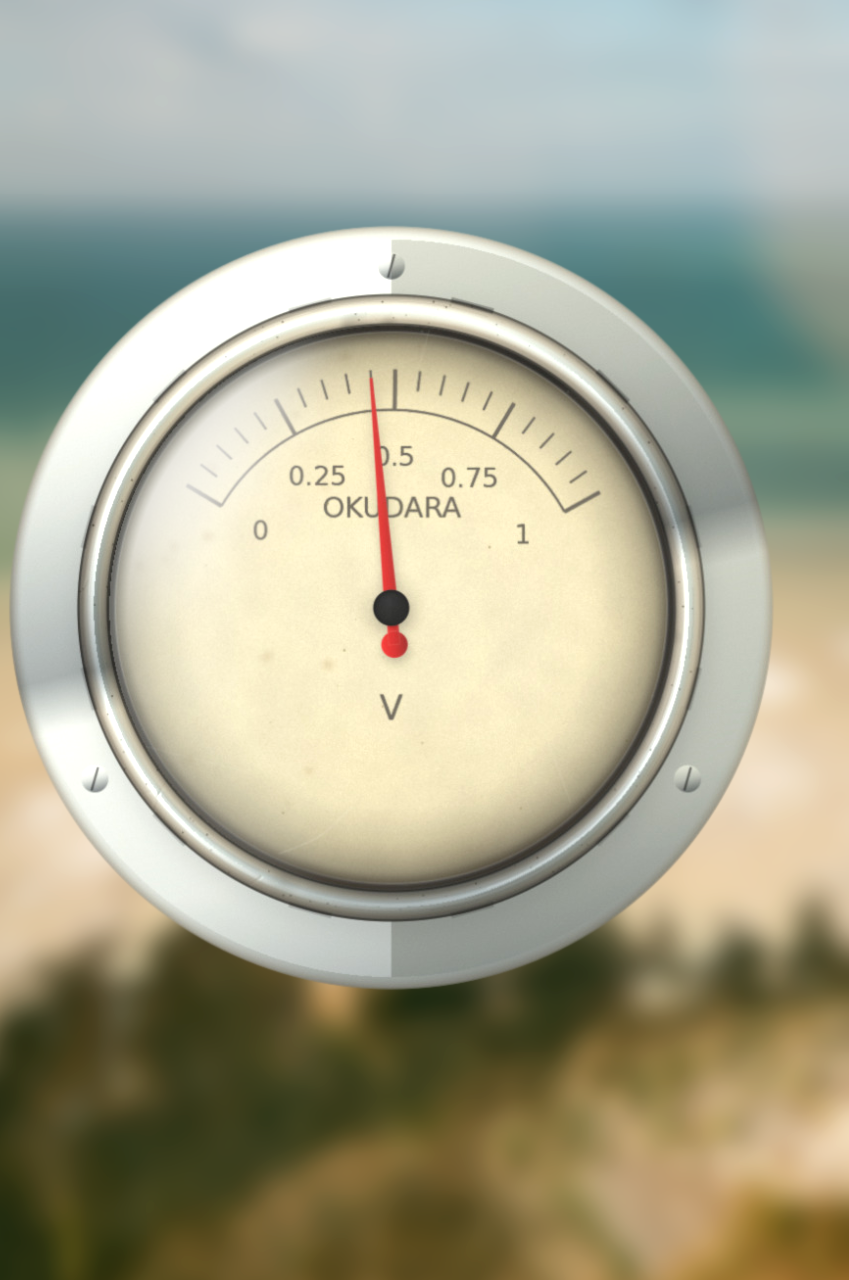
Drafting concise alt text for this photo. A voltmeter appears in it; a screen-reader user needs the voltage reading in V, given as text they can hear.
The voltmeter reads 0.45 V
